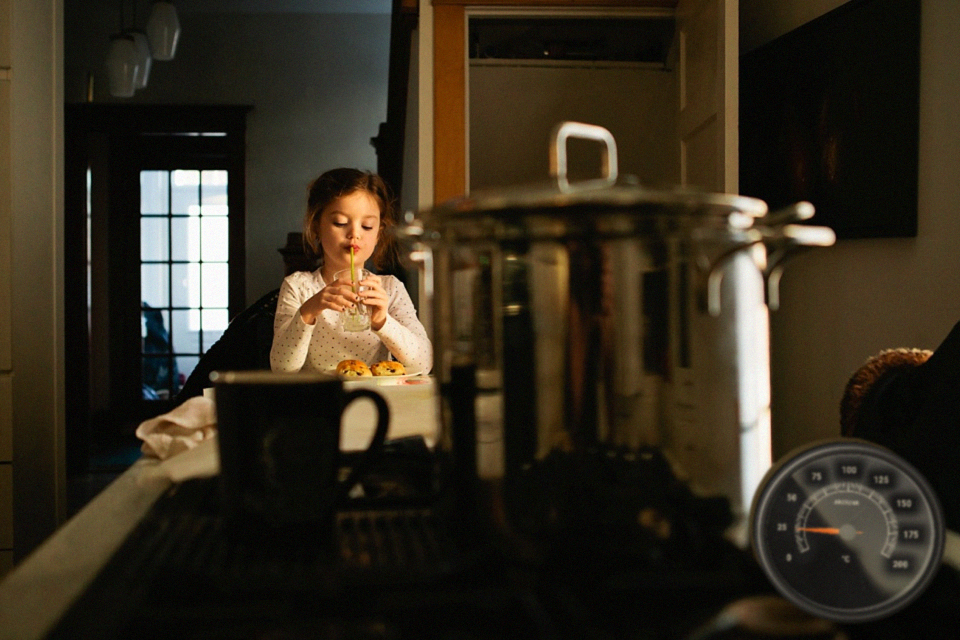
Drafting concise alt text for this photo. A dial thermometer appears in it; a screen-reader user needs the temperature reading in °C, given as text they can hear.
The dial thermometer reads 25 °C
